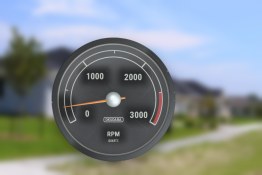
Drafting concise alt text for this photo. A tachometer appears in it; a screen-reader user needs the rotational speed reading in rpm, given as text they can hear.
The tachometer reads 250 rpm
